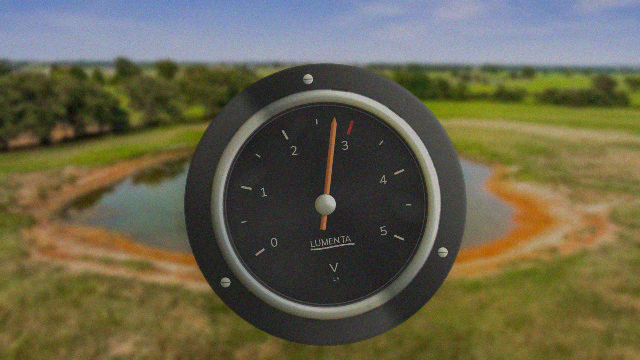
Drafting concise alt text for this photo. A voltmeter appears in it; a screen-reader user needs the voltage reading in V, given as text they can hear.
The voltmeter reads 2.75 V
